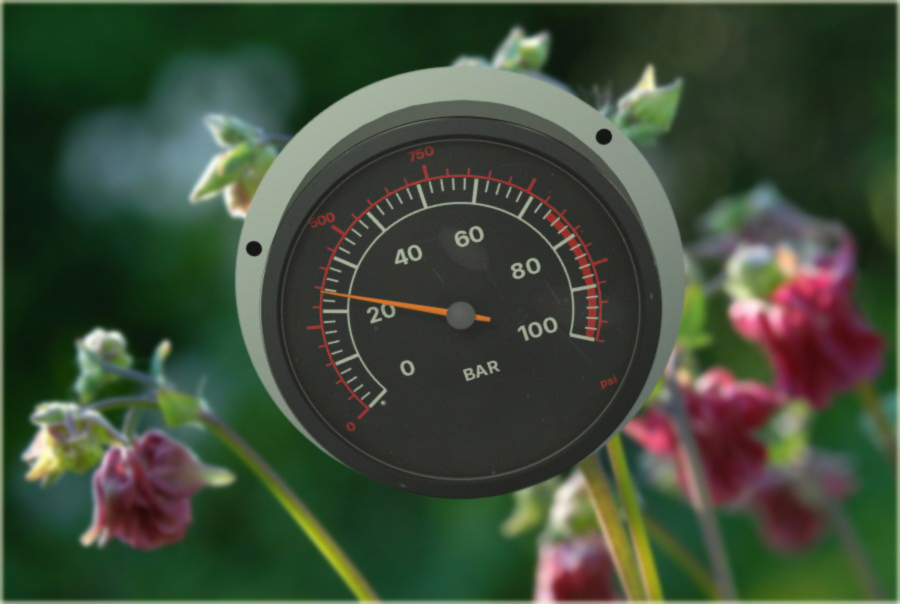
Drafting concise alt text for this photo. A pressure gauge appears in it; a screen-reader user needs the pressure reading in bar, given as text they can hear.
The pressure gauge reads 24 bar
